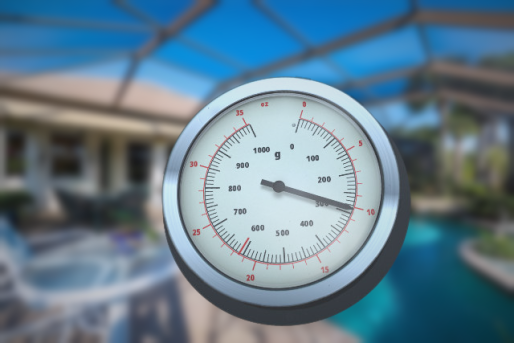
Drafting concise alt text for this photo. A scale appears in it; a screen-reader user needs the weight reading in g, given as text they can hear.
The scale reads 290 g
